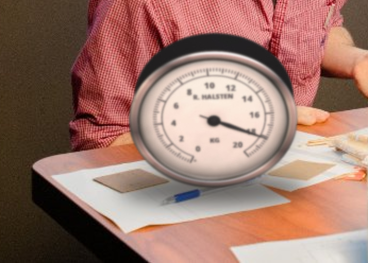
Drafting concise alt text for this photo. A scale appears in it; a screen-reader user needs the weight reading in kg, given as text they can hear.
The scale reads 18 kg
